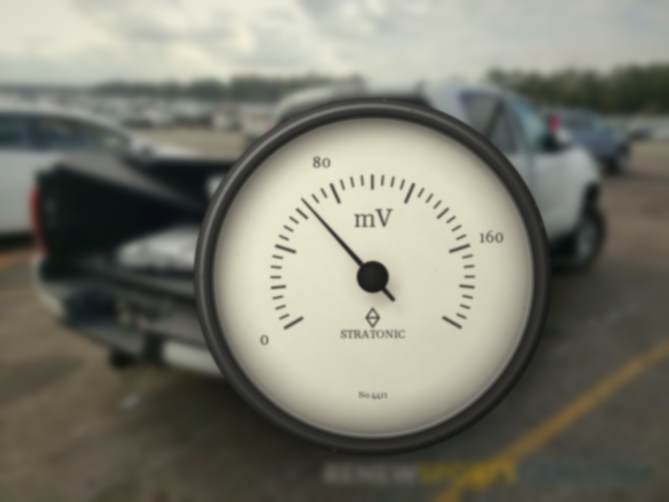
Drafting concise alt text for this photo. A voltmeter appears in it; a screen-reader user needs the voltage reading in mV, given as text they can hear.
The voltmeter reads 65 mV
